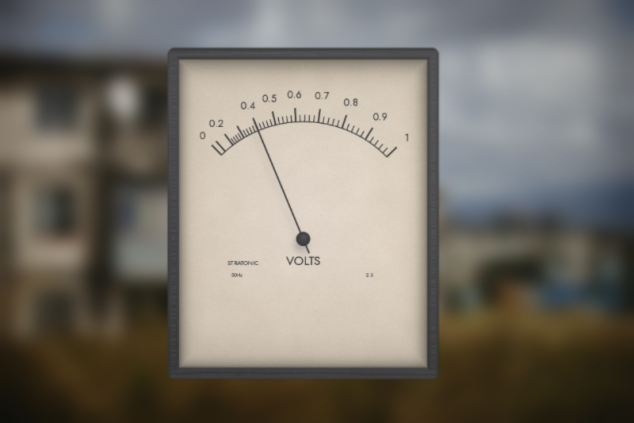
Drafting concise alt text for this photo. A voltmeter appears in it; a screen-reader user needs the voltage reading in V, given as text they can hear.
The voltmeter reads 0.4 V
